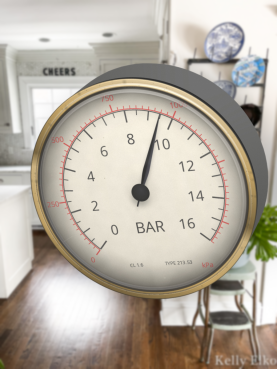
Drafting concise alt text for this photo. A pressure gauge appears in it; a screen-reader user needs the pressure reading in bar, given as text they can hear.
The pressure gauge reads 9.5 bar
